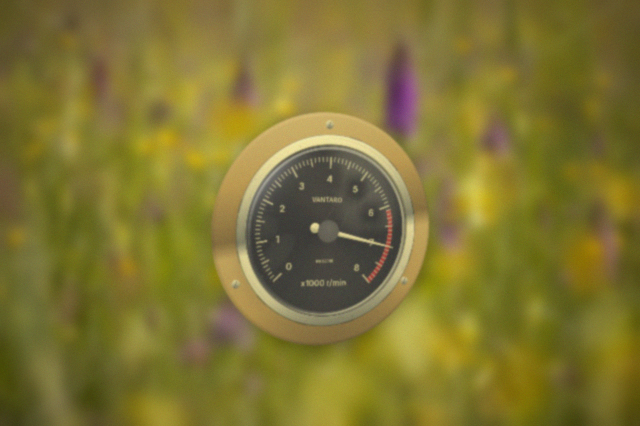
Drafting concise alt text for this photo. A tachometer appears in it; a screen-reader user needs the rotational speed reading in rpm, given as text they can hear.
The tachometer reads 7000 rpm
